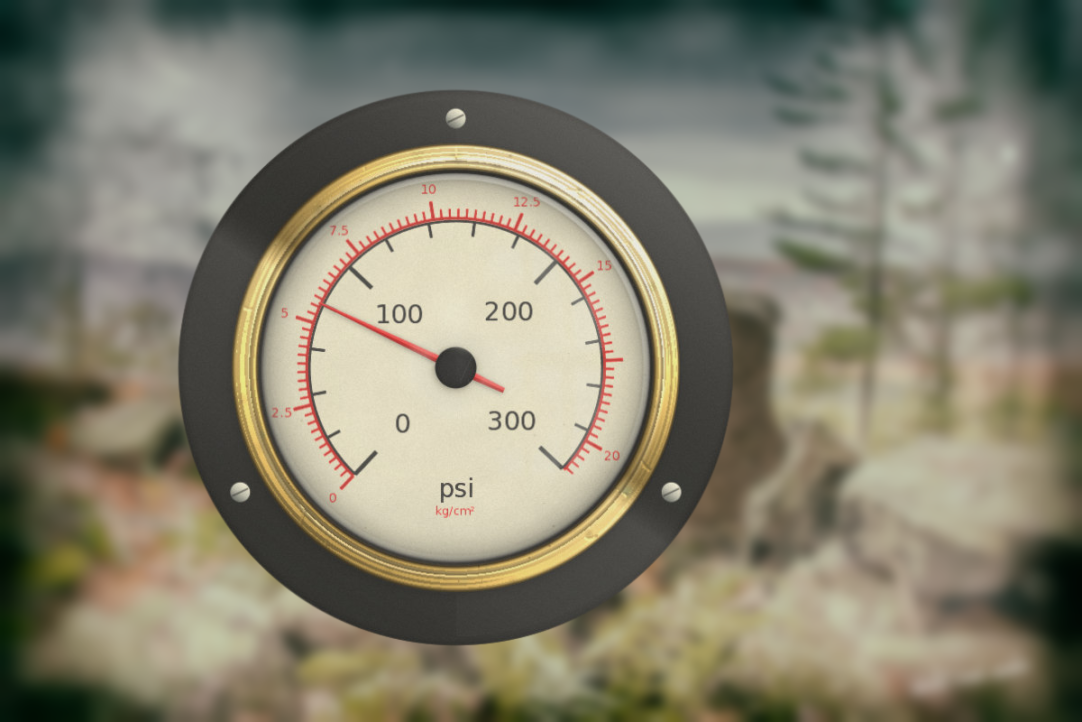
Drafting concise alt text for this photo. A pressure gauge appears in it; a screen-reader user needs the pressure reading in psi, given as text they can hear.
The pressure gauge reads 80 psi
